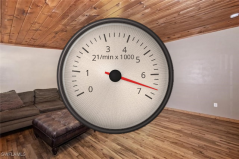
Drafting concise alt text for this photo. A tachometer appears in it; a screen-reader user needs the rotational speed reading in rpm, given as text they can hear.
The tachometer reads 6600 rpm
